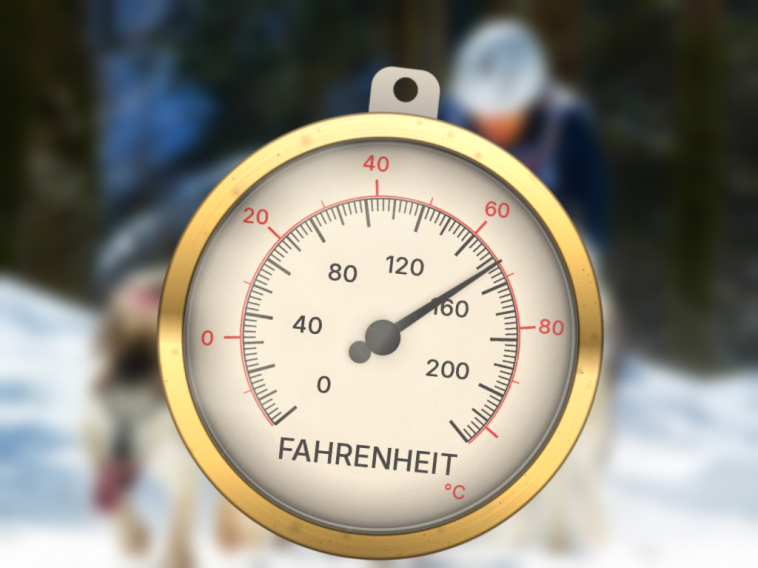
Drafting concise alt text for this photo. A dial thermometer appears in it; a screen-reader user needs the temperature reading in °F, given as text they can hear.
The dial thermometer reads 152 °F
